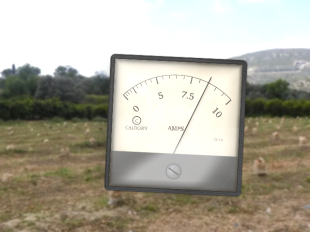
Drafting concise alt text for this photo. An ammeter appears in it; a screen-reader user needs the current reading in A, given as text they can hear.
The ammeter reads 8.5 A
